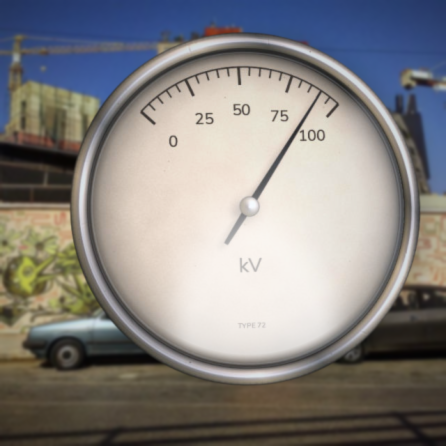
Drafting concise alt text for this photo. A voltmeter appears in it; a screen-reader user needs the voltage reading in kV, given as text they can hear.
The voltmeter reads 90 kV
